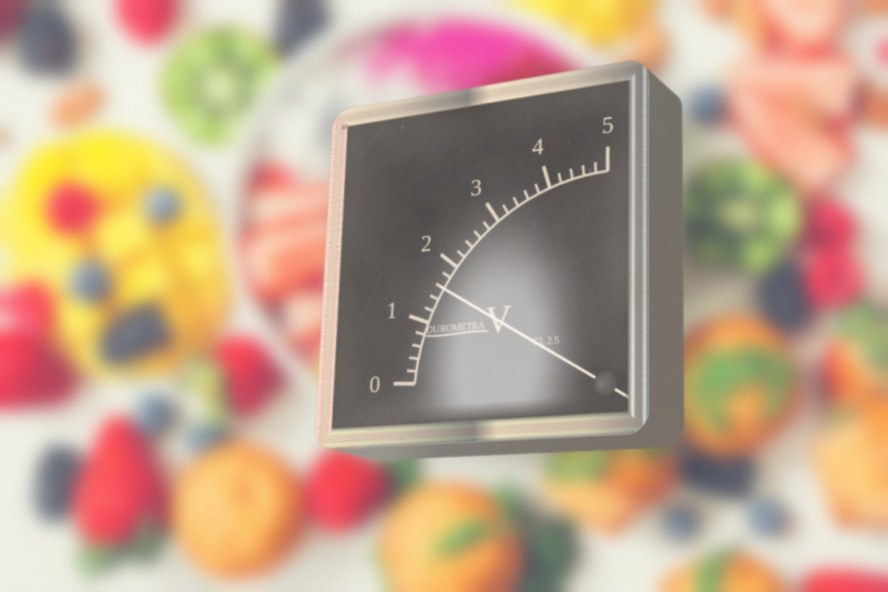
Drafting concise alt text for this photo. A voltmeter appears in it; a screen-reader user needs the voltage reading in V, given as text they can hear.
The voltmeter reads 1.6 V
